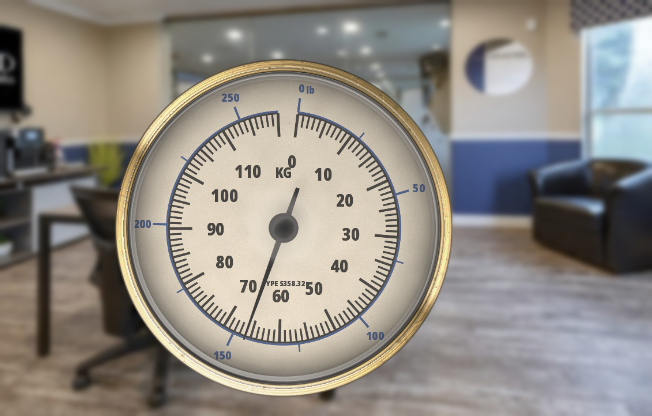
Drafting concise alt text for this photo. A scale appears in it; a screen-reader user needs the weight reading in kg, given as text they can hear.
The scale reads 66 kg
